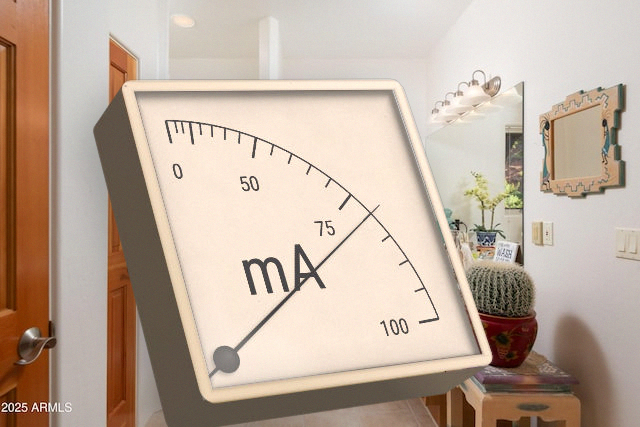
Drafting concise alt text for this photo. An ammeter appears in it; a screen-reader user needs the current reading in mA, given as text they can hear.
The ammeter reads 80 mA
